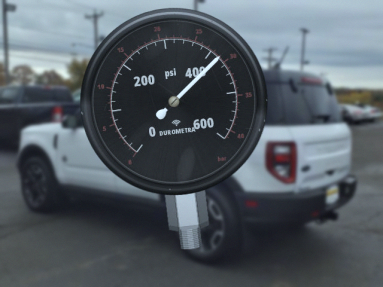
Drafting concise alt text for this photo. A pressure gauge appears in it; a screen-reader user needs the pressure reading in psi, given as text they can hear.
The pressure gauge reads 420 psi
